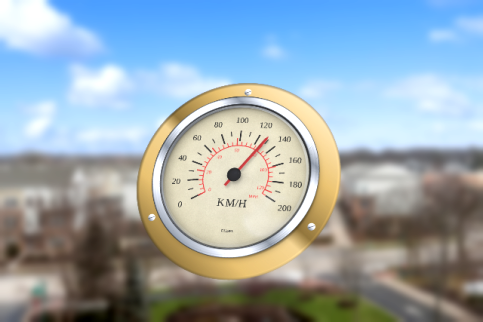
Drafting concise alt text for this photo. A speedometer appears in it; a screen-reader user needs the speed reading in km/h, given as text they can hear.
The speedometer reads 130 km/h
